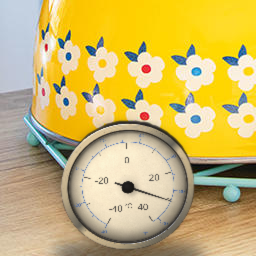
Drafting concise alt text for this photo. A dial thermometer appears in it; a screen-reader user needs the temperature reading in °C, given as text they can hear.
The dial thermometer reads 30 °C
